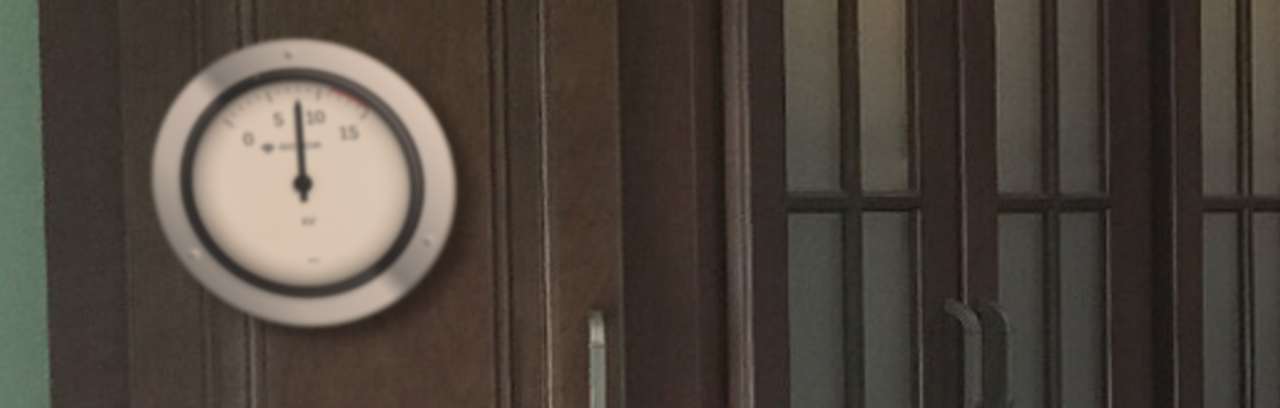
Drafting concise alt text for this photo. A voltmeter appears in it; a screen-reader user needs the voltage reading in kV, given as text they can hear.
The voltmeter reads 8 kV
